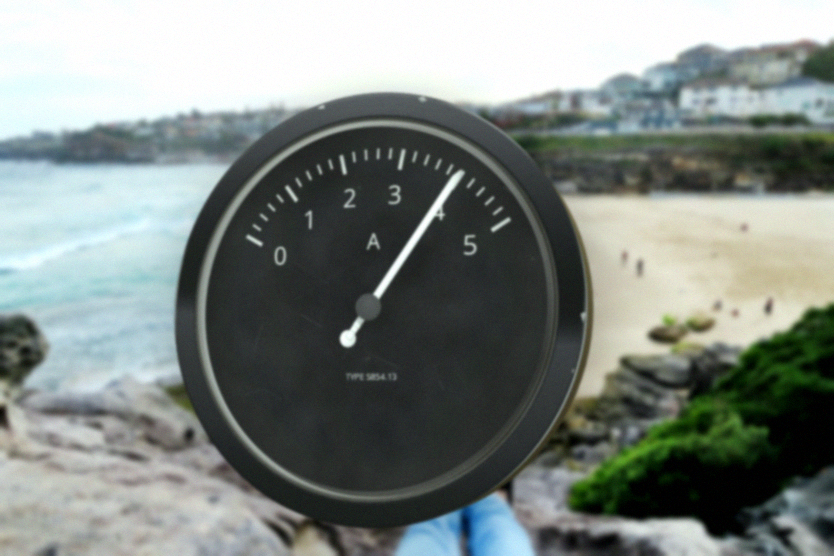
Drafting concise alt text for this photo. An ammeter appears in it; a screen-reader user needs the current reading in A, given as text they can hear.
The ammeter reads 4 A
